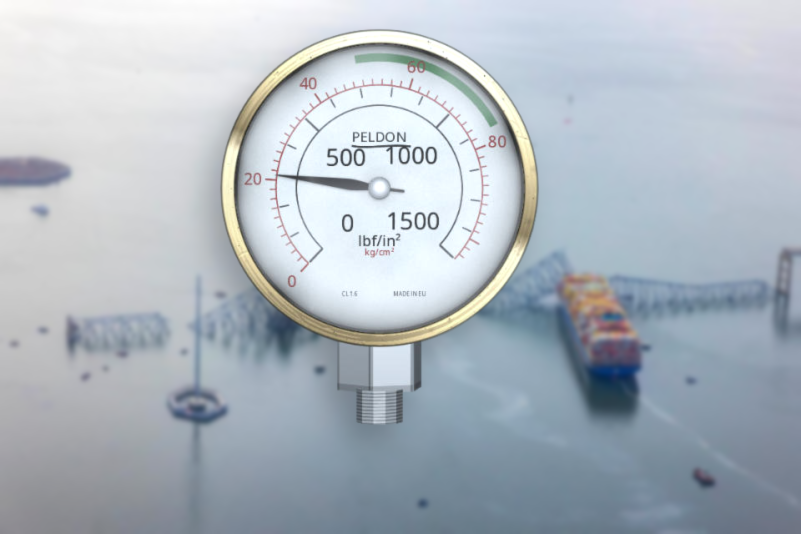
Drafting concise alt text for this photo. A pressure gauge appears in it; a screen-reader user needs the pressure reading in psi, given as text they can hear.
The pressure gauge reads 300 psi
